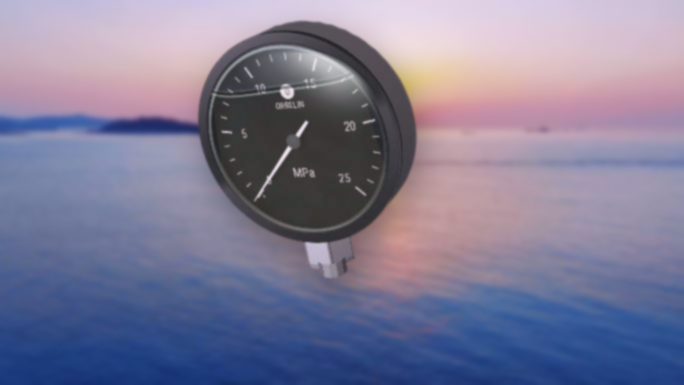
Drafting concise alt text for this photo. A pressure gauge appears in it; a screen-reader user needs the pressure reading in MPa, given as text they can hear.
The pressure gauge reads 0 MPa
